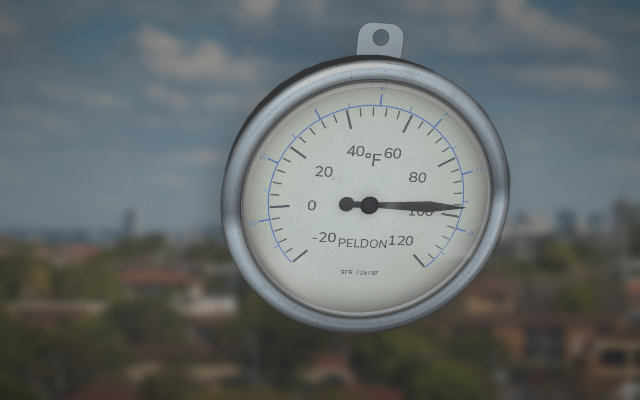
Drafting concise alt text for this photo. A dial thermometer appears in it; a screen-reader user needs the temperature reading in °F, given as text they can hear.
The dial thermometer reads 96 °F
